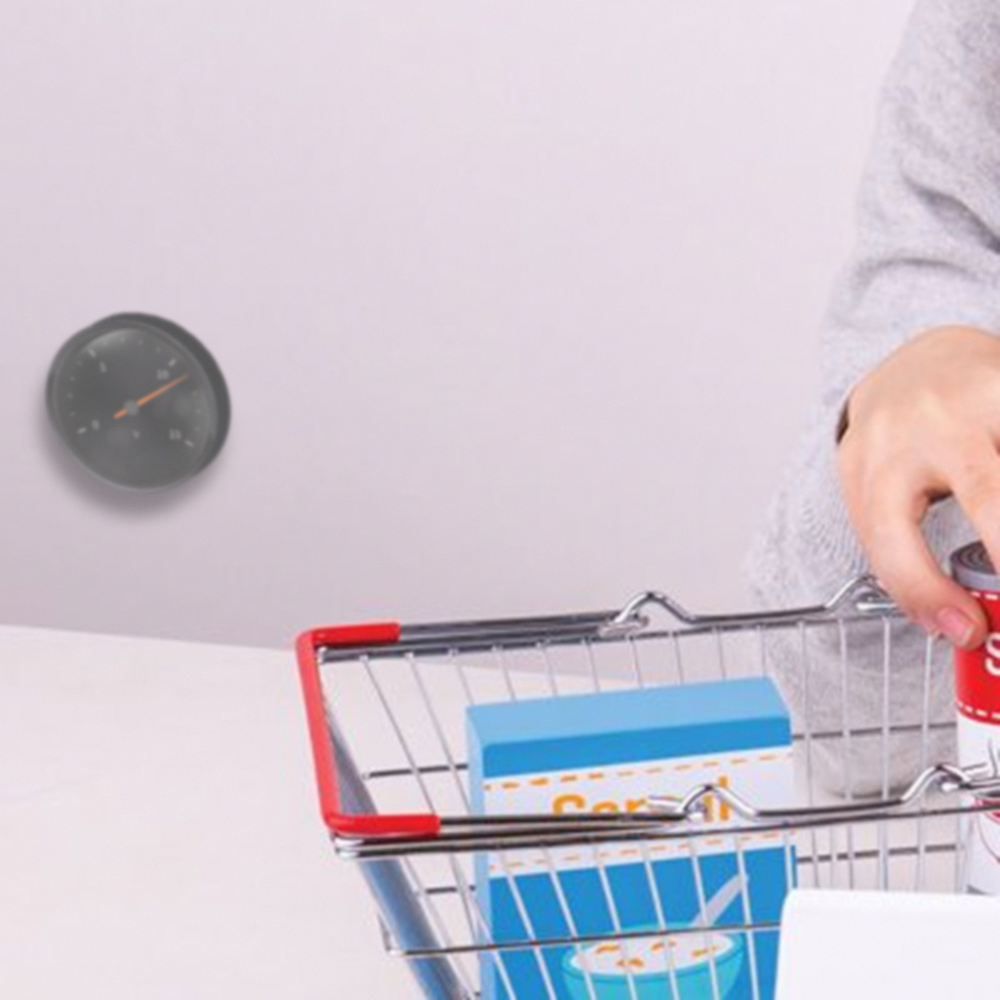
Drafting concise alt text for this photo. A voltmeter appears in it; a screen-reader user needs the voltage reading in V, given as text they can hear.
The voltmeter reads 11 V
